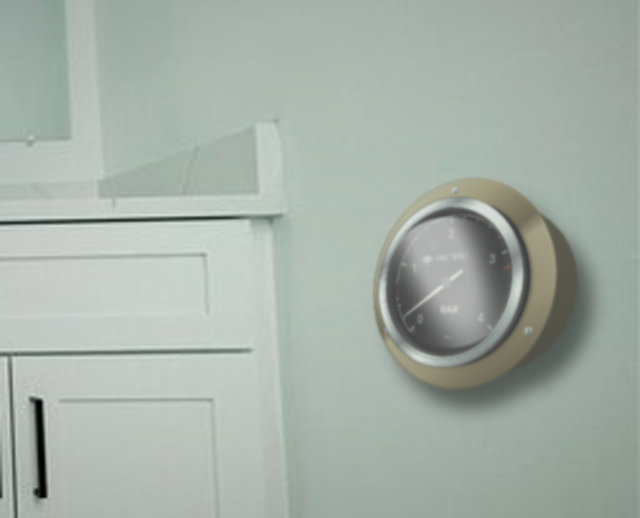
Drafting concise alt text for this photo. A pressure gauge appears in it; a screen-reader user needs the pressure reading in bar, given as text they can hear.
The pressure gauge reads 0.2 bar
